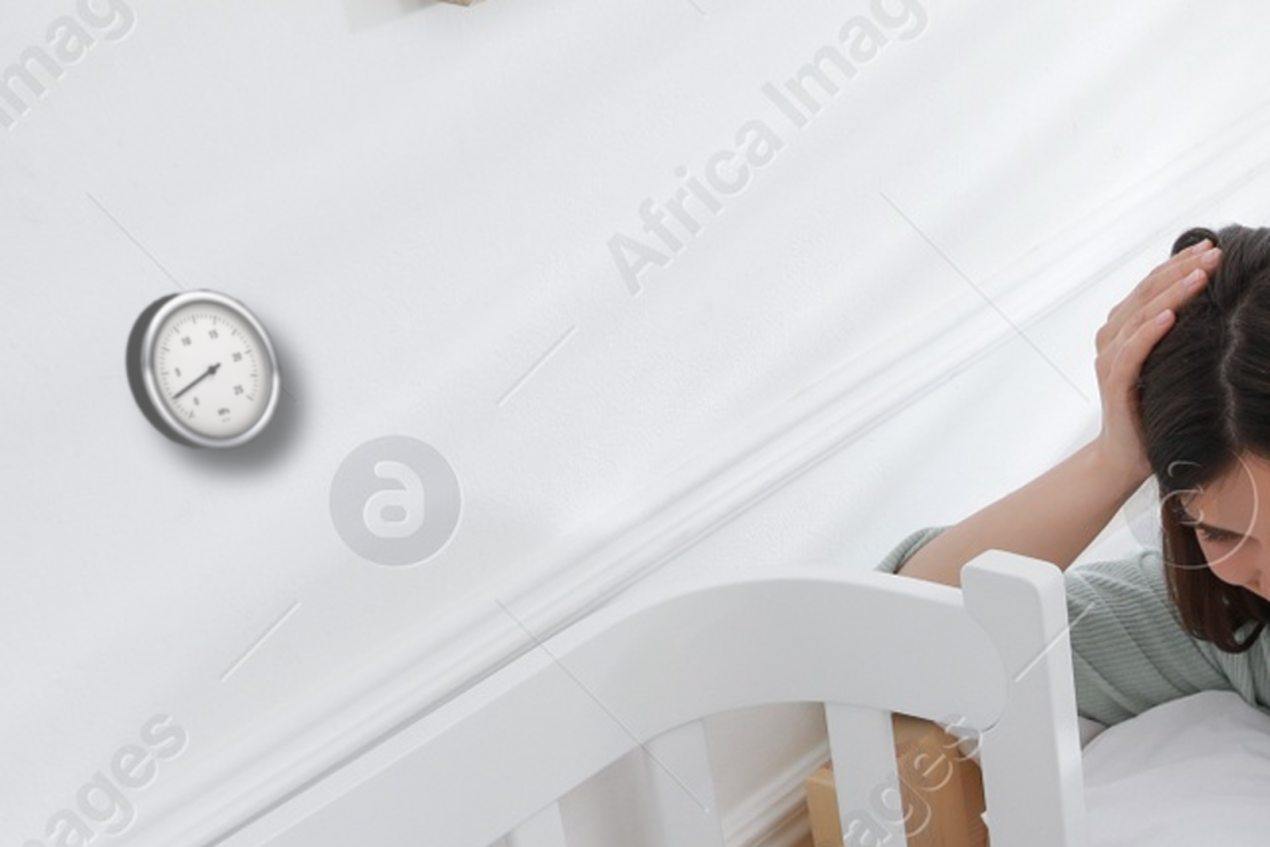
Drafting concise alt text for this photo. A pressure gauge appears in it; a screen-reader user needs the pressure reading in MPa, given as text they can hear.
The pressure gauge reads 2.5 MPa
